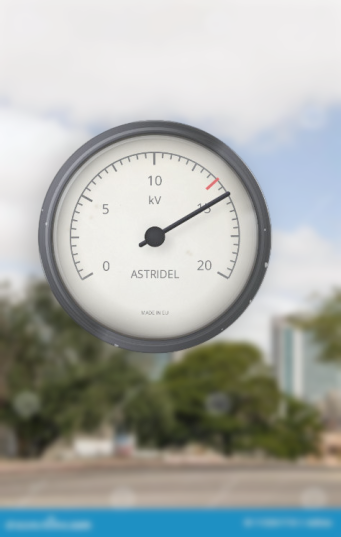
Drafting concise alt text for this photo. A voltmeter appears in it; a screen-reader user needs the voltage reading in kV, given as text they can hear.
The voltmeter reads 15 kV
